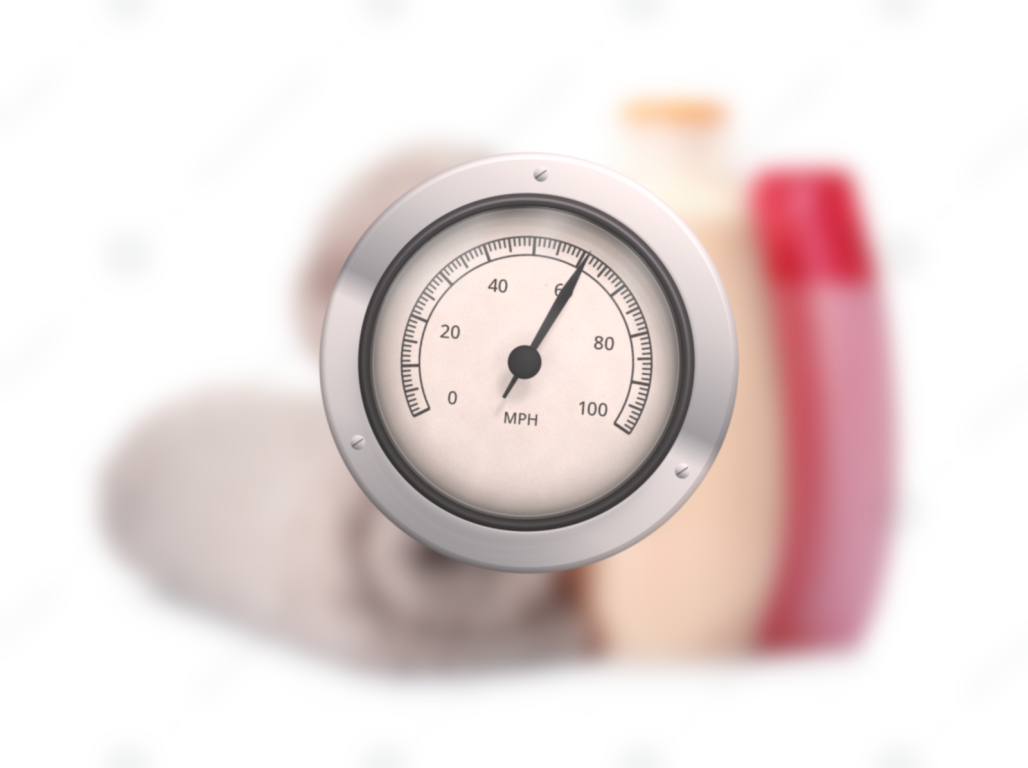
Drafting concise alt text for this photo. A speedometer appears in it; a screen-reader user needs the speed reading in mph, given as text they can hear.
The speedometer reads 61 mph
